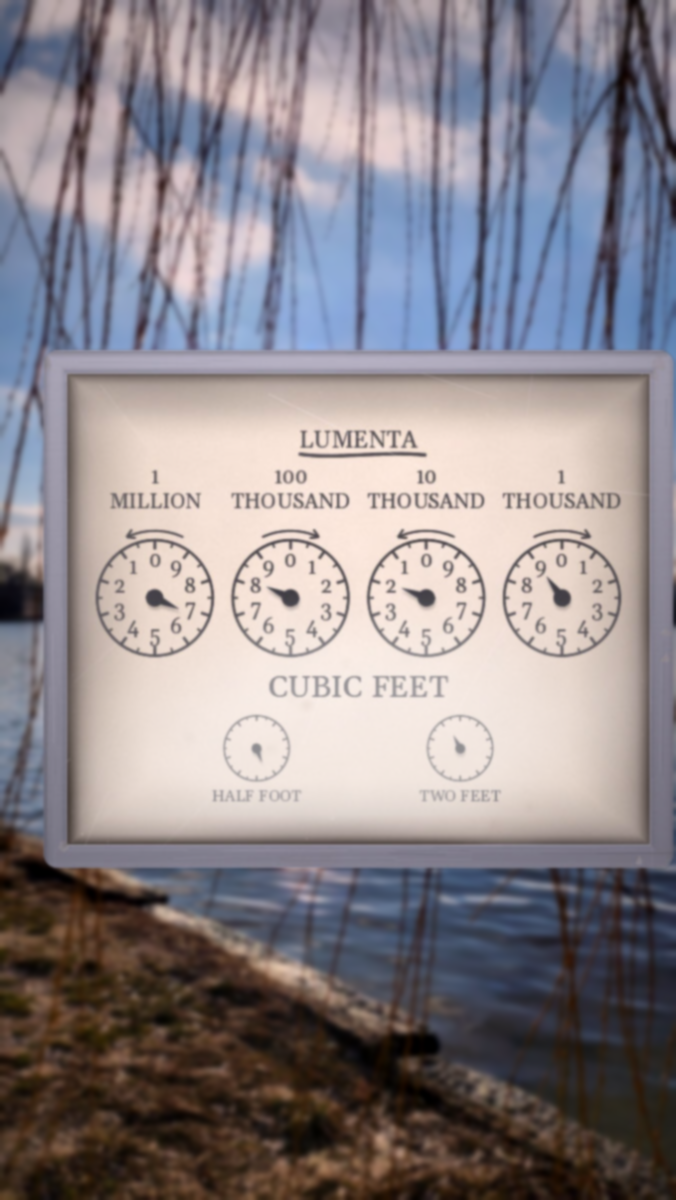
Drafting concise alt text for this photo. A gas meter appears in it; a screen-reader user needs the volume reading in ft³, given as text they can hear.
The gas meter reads 681900 ft³
